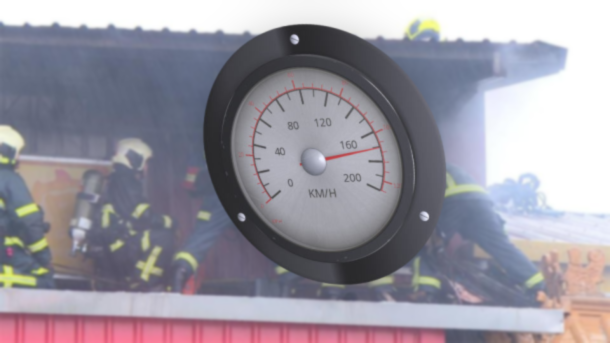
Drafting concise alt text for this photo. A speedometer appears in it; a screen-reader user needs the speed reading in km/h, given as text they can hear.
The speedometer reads 170 km/h
